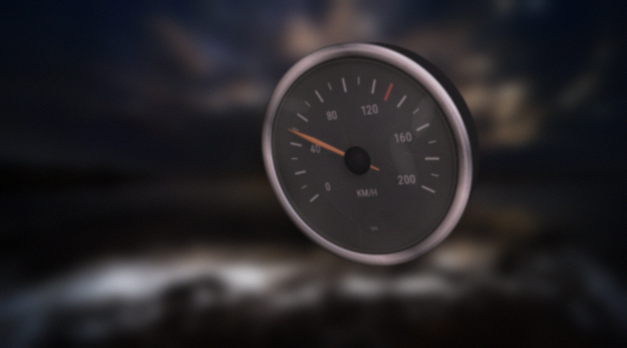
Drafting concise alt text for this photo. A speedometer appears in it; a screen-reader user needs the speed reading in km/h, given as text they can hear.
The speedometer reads 50 km/h
